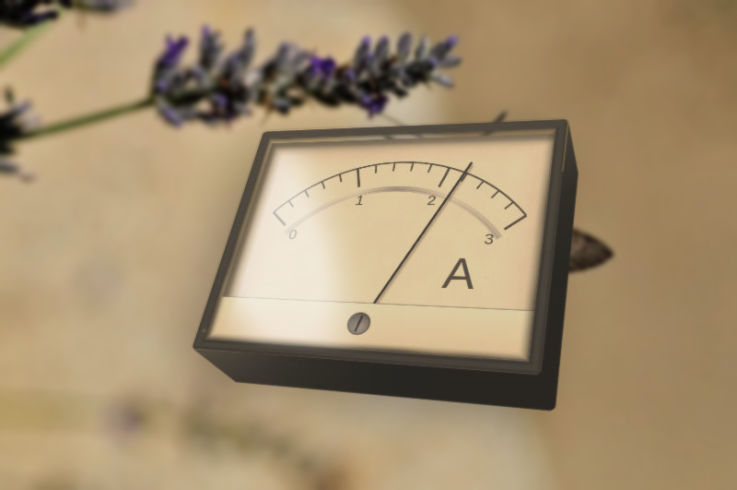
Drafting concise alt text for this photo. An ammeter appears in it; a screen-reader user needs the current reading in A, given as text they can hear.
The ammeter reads 2.2 A
